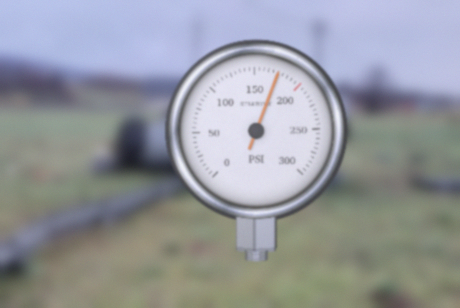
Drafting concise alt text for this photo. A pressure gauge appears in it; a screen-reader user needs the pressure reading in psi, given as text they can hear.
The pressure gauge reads 175 psi
